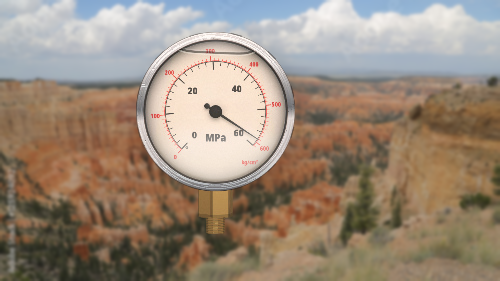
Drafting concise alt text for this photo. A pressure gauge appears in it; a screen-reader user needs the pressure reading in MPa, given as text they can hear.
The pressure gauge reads 58 MPa
